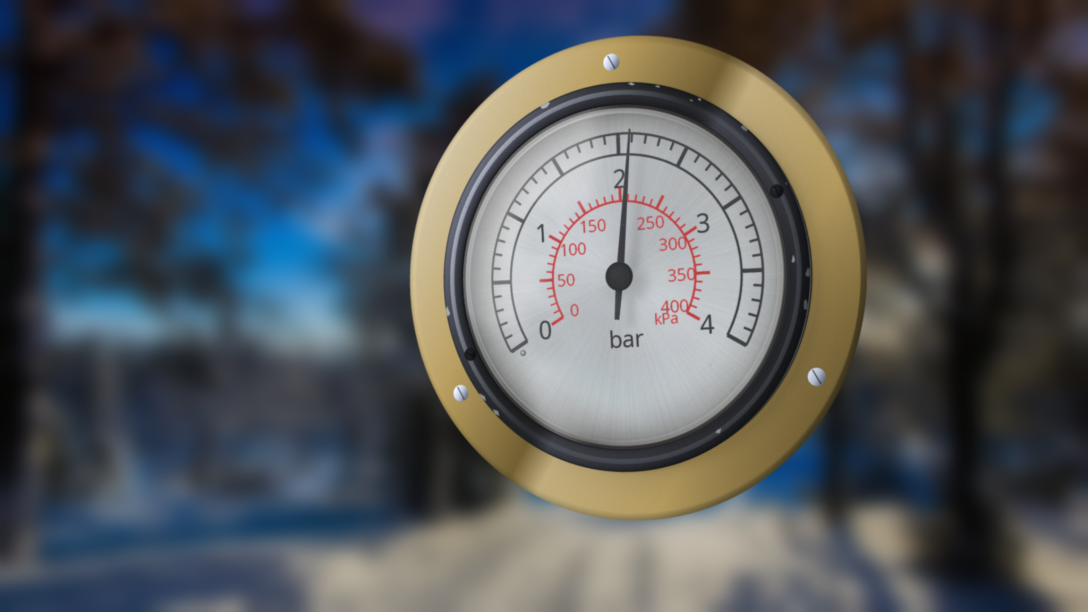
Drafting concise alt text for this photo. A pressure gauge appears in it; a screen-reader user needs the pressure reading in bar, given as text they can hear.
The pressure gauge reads 2.1 bar
